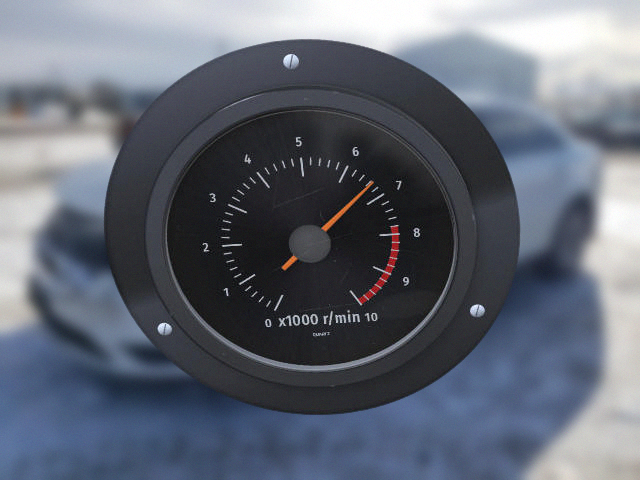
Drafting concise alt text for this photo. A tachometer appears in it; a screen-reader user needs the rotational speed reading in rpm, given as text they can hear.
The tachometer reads 6600 rpm
